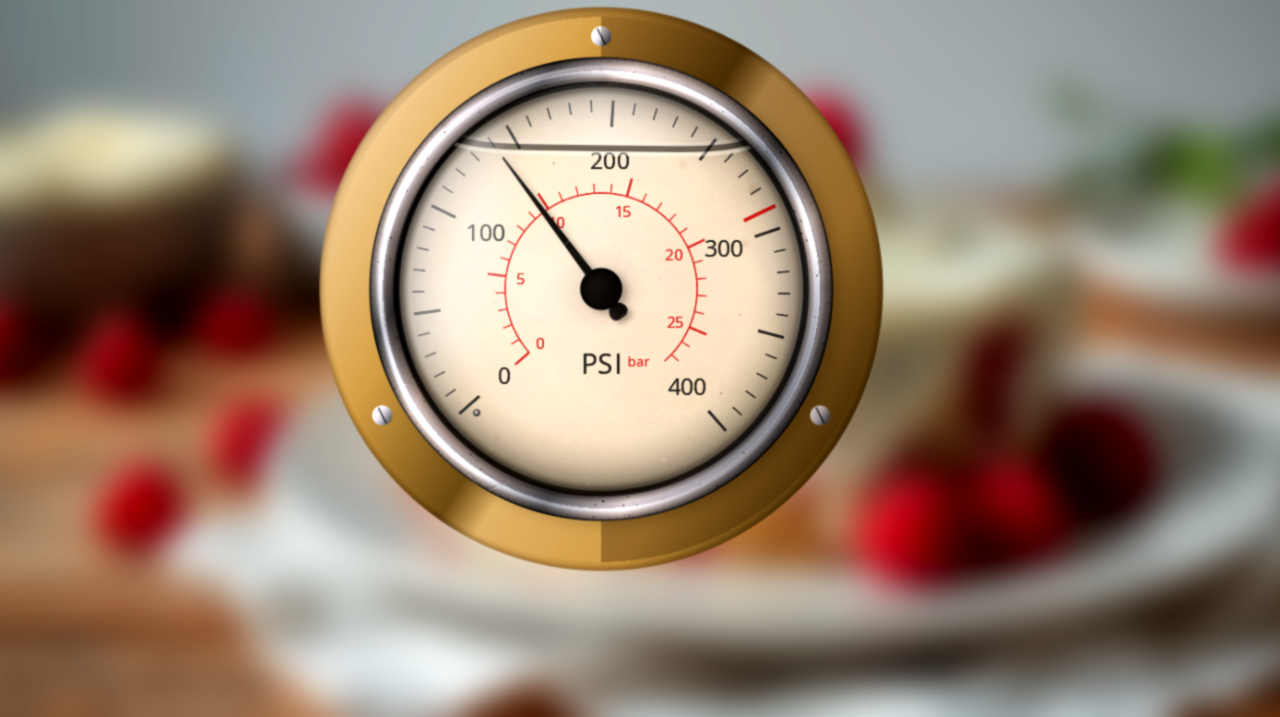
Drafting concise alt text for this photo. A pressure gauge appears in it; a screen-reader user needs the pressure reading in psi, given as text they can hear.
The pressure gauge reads 140 psi
